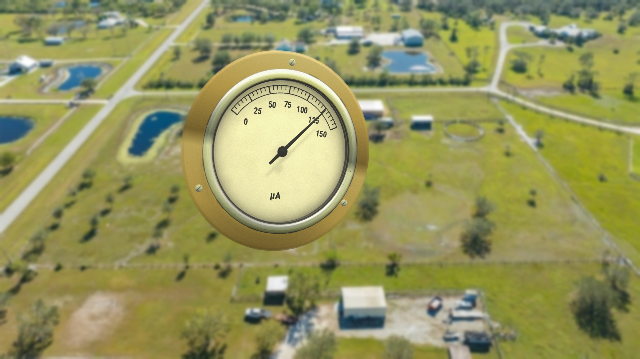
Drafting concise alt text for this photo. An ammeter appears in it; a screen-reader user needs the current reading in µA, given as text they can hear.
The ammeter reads 125 µA
